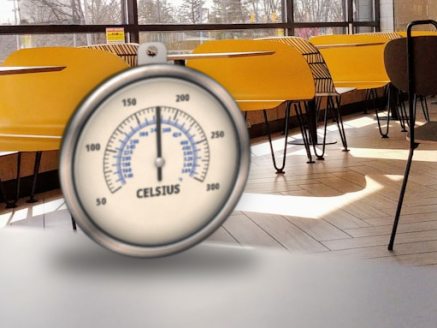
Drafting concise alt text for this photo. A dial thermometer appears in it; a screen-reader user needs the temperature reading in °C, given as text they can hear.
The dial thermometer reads 175 °C
